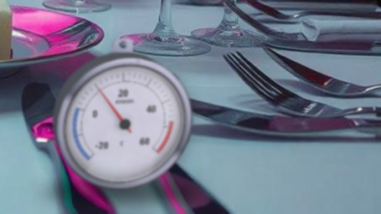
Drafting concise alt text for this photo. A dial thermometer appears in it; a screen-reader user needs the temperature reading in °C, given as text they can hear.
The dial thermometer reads 10 °C
